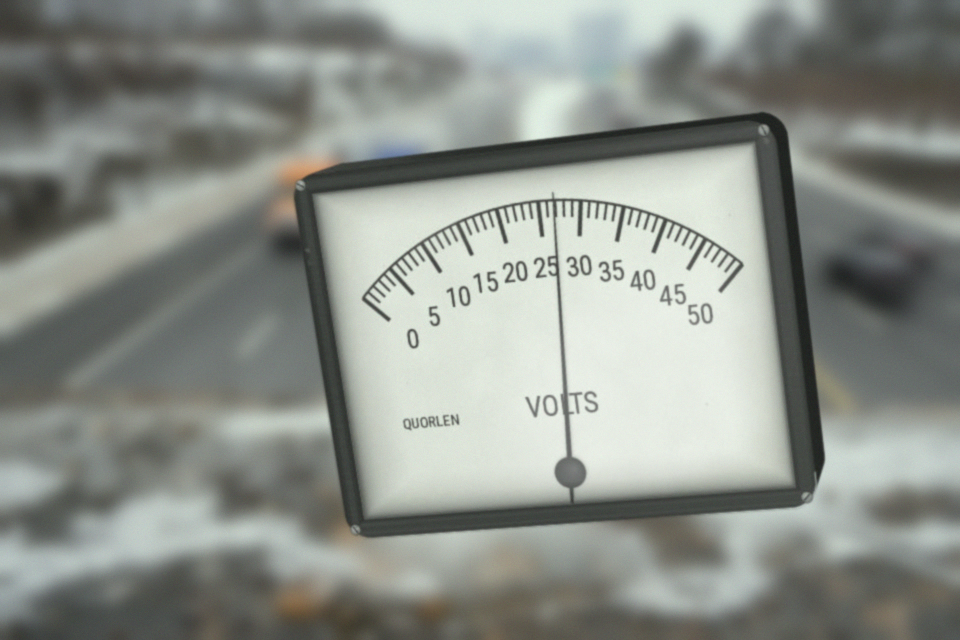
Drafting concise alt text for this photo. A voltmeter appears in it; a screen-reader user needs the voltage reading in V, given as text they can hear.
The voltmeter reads 27 V
